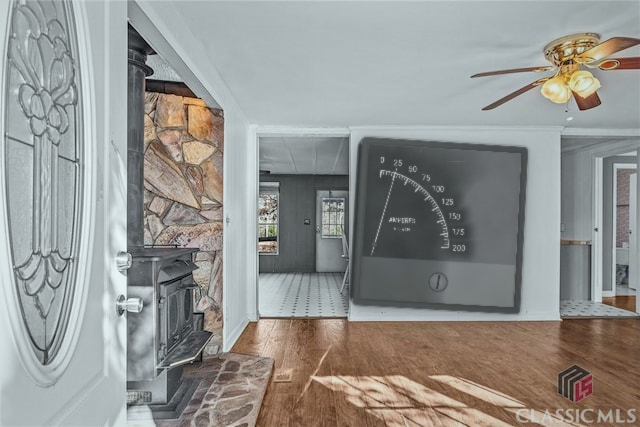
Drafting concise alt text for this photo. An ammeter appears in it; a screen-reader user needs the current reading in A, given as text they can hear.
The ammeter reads 25 A
